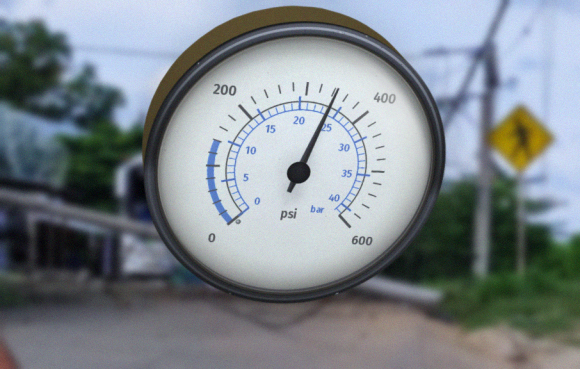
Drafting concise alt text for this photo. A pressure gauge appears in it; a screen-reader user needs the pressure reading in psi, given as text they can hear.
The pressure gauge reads 340 psi
